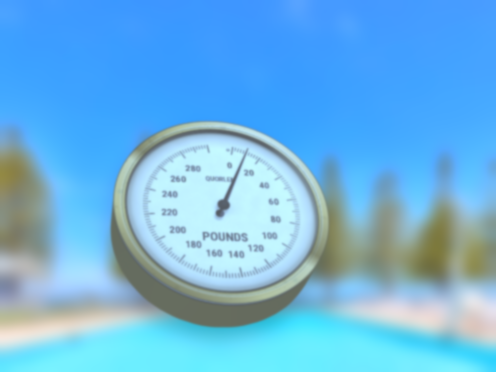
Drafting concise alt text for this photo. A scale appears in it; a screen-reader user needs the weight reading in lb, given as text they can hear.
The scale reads 10 lb
